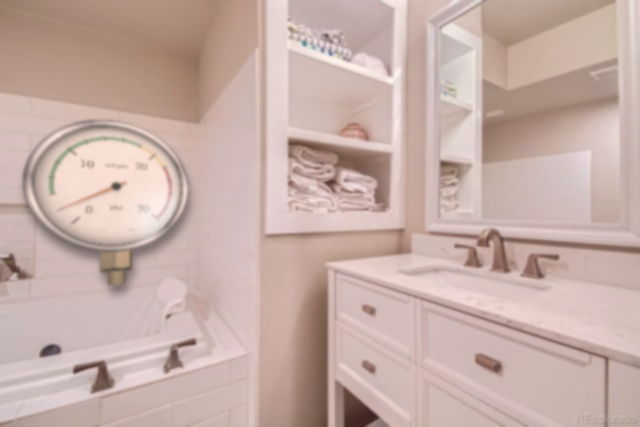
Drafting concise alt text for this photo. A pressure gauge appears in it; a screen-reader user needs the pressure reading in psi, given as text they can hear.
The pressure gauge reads 2 psi
